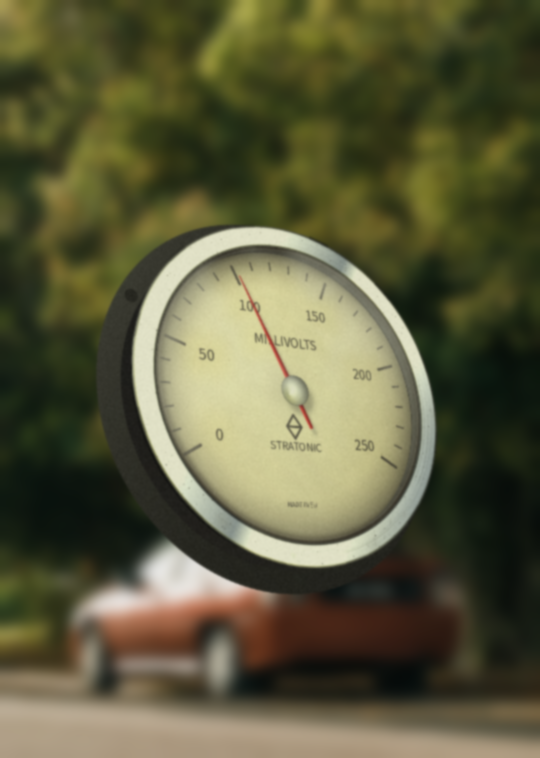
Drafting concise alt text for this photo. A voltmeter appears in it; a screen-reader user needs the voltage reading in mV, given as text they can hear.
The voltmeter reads 100 mV
